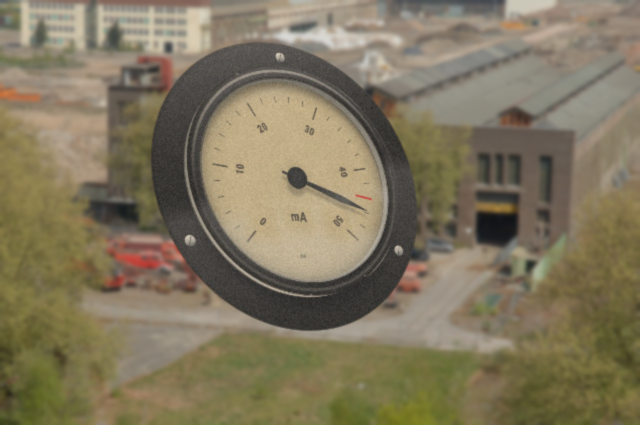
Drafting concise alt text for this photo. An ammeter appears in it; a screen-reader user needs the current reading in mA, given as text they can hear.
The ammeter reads 46 mA
